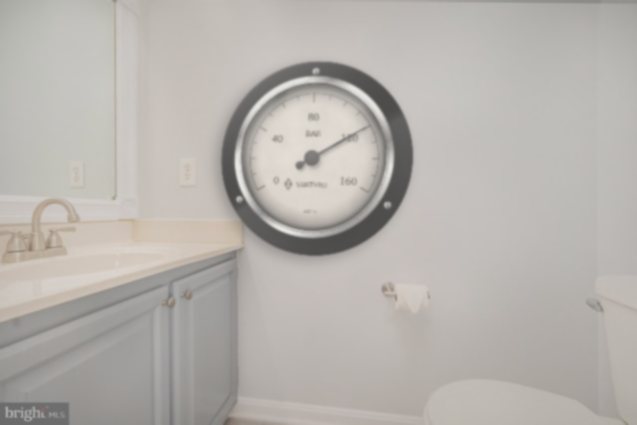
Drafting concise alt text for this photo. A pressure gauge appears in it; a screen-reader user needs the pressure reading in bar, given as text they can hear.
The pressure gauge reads 120 bar
